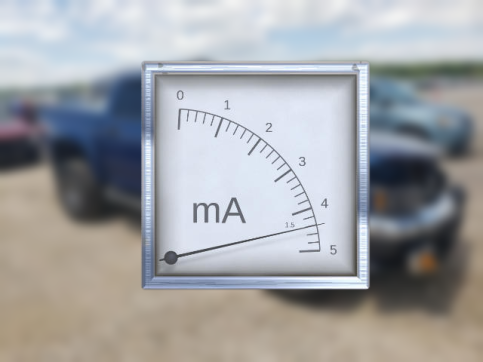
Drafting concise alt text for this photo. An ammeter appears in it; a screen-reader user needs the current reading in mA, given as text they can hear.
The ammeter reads 4.4 mA
